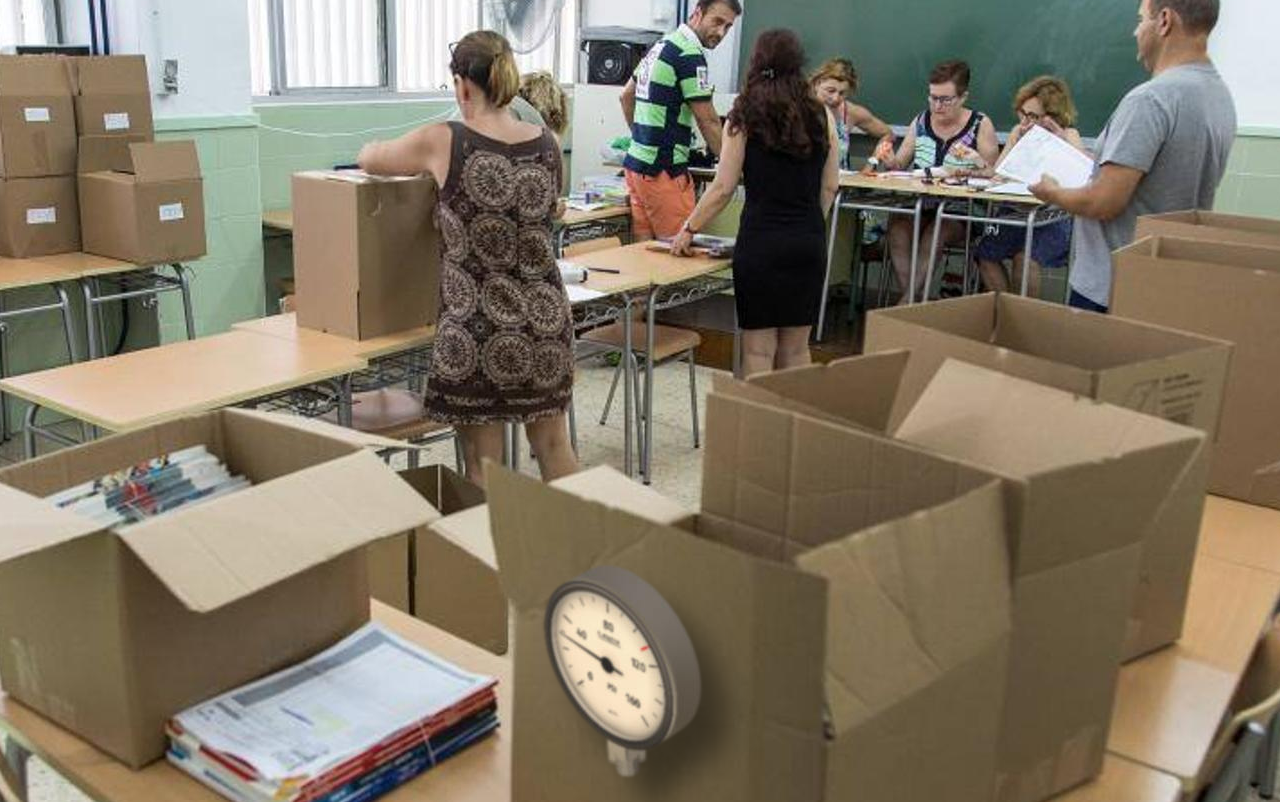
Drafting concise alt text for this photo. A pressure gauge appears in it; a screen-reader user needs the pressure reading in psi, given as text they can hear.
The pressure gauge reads 30 psi
